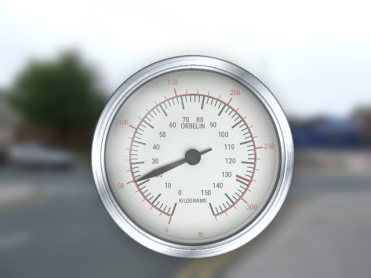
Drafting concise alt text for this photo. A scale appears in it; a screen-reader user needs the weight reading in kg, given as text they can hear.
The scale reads 22 kg
